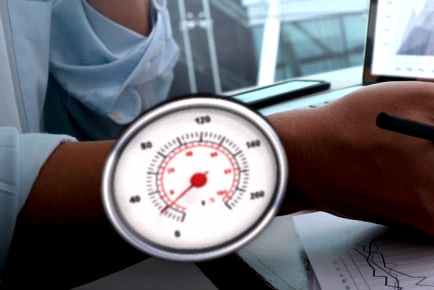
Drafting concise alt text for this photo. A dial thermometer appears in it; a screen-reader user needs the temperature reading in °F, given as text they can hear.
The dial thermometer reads 20 °F
